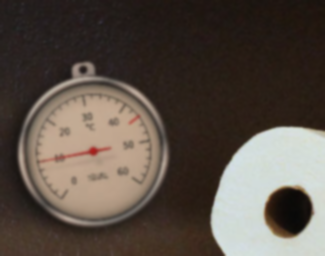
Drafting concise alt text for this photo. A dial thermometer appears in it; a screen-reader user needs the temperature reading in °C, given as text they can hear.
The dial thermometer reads 10 °C
